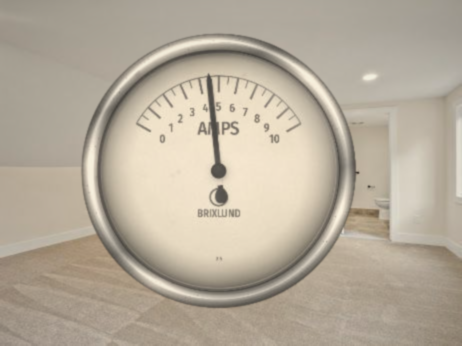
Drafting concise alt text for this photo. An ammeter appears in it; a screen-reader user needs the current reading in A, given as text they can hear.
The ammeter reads 4.5 A
